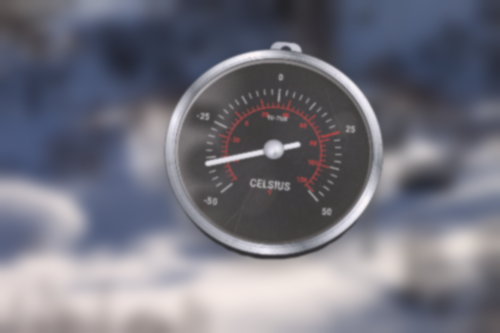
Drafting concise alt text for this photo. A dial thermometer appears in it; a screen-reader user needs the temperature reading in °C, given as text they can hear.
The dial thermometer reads -40 °C
